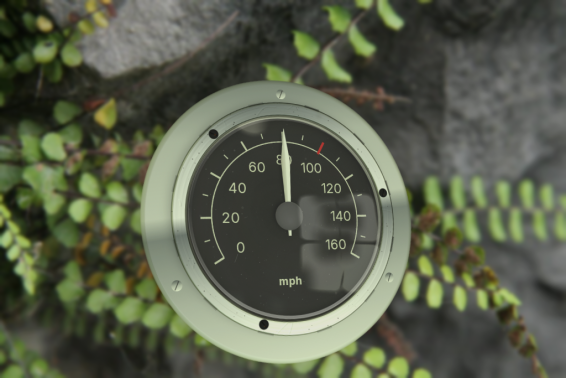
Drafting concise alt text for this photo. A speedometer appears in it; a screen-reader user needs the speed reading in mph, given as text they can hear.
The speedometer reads 80 mph
